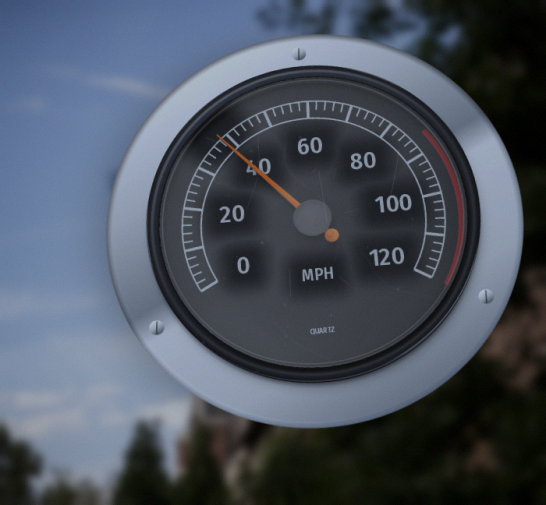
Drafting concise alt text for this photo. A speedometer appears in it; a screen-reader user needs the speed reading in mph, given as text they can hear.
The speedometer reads 38 mph
